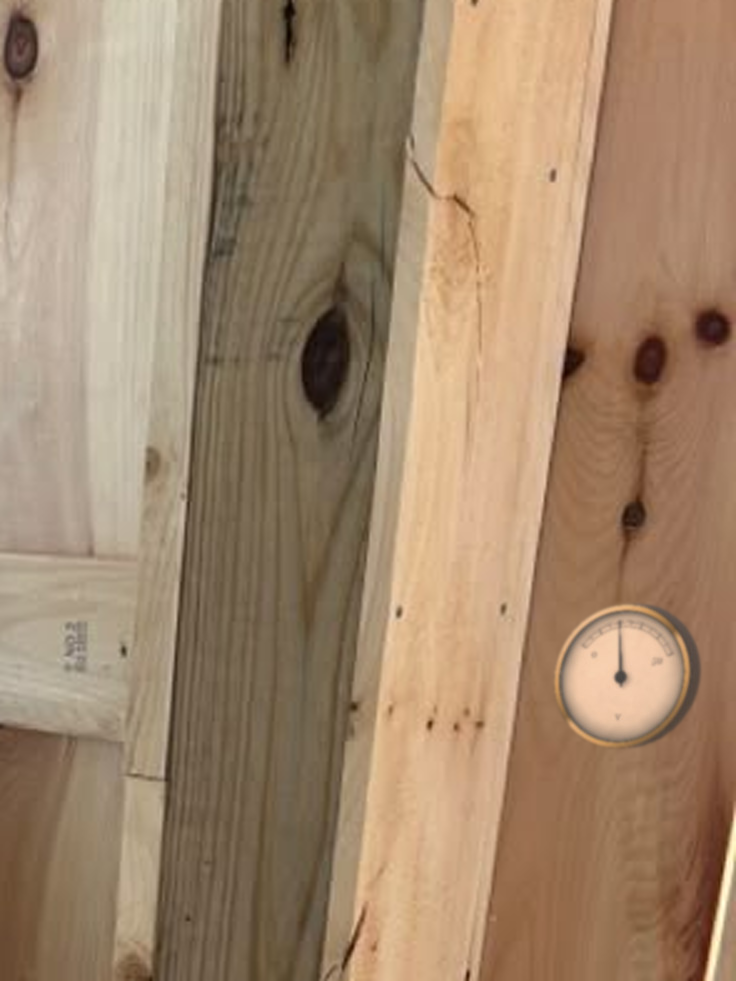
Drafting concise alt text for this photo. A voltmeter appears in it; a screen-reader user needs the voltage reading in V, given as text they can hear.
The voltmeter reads 20 V
